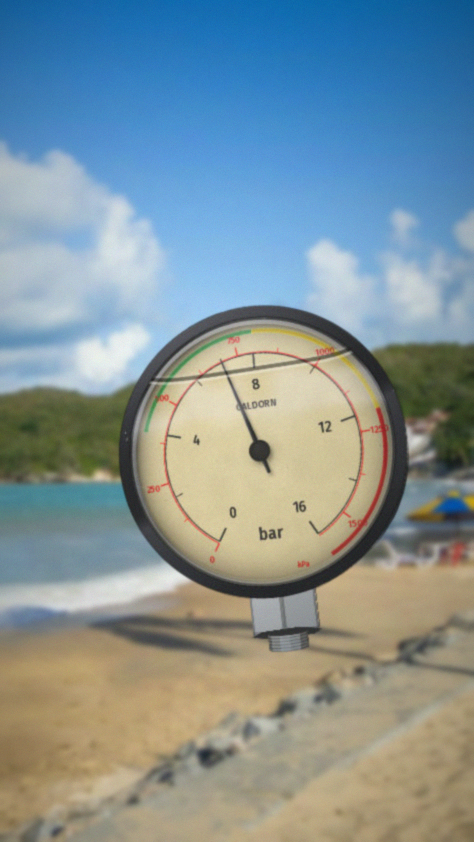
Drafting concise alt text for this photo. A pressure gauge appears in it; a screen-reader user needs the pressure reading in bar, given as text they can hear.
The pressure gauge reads 7 bar
